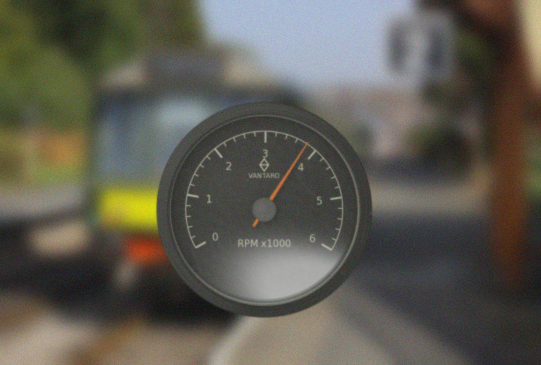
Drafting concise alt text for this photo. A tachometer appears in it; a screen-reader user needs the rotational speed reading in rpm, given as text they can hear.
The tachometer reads 3800 rpm
